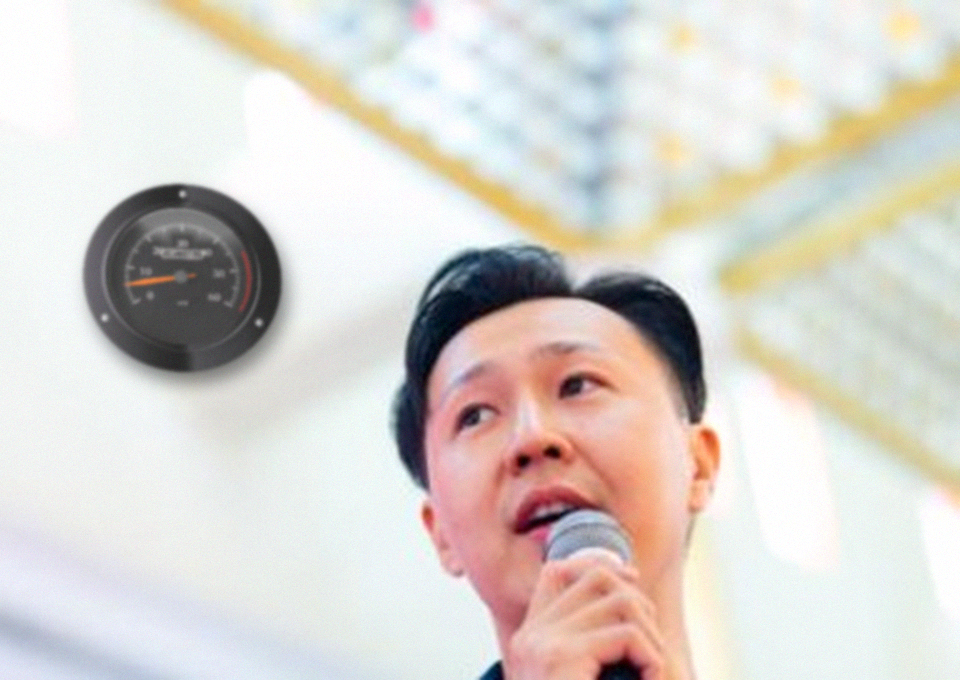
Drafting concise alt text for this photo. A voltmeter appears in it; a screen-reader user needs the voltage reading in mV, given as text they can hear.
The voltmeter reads 5 mV
